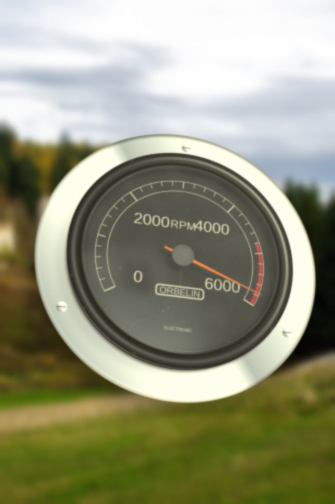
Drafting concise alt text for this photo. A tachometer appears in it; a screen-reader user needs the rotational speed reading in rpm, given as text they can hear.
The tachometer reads 5800 rpm
